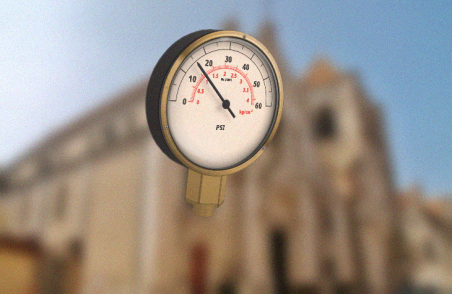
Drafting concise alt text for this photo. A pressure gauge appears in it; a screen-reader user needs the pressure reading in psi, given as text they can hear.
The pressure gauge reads 15 psi
